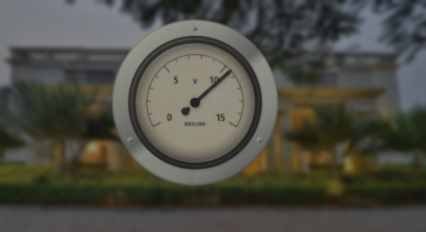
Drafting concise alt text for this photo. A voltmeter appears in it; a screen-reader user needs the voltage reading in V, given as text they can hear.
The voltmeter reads 10.5 V
